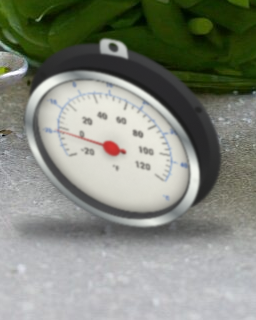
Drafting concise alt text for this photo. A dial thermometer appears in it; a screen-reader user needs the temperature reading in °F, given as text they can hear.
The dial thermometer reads 0 °F
